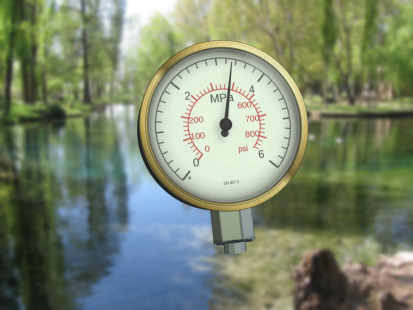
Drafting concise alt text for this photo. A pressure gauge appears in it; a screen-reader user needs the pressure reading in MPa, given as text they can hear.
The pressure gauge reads 3.3 MPa
